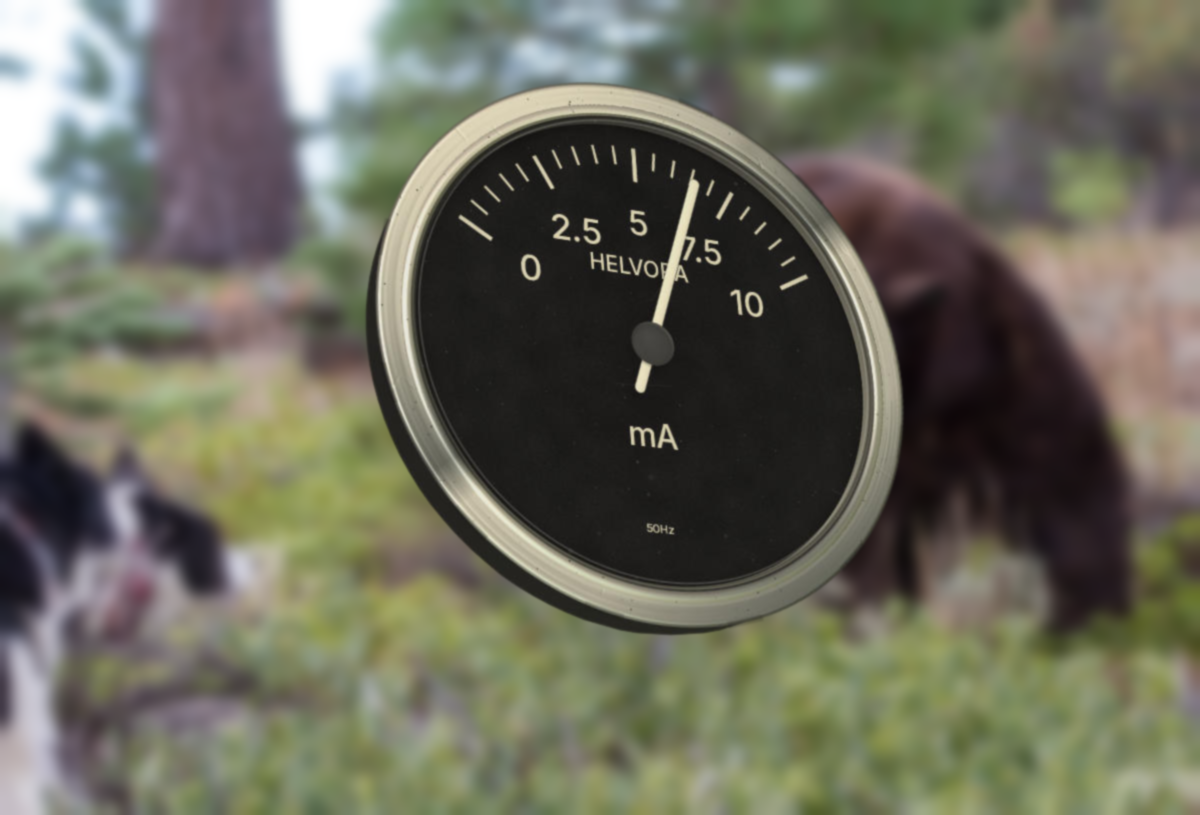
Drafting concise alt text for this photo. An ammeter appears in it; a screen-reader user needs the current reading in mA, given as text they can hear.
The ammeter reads 6.5 mA
